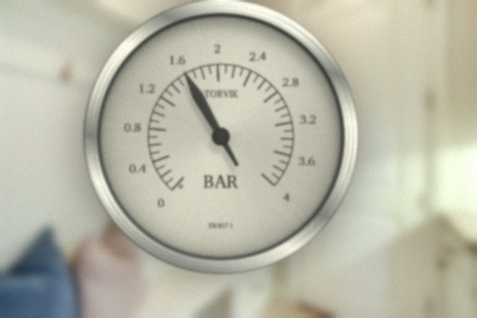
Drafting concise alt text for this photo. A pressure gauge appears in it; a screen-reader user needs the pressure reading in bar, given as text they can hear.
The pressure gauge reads 1.6 bar
